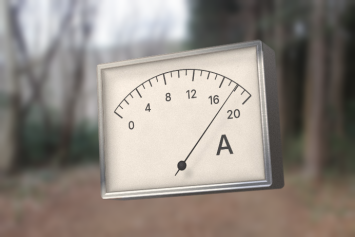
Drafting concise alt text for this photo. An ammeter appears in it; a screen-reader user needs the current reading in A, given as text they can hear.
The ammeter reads 18 A
